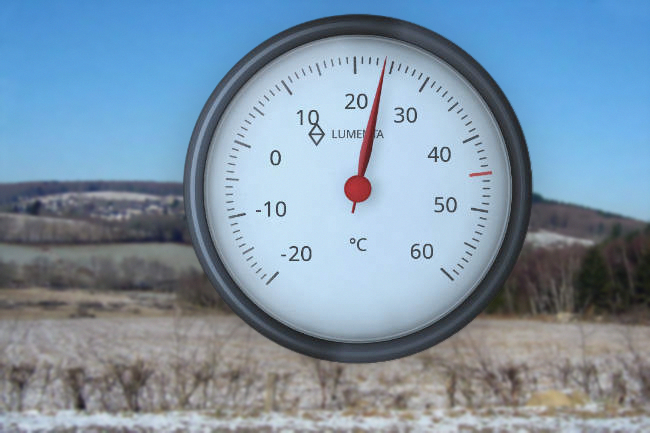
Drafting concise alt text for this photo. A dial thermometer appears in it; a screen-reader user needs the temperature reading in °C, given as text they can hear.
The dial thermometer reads 24 °C
